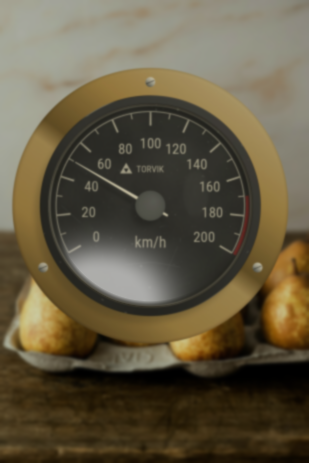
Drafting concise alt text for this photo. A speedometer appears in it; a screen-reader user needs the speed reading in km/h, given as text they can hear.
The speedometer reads 50 km/h
